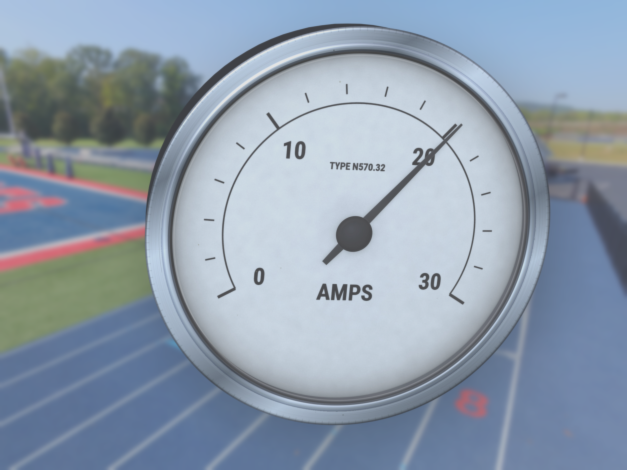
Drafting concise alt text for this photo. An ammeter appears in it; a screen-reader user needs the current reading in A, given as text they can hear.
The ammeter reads 20 A
